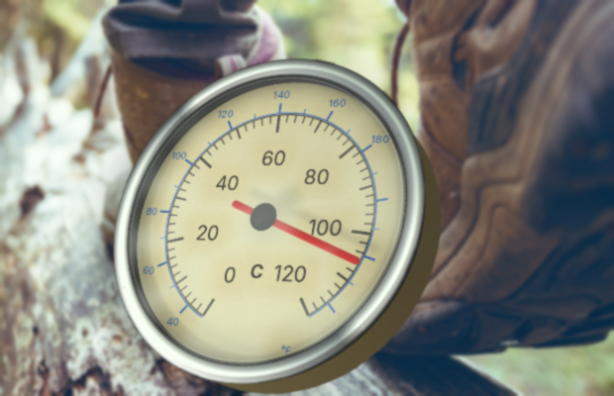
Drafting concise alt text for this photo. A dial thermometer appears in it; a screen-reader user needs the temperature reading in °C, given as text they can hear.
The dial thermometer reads 106 °C
